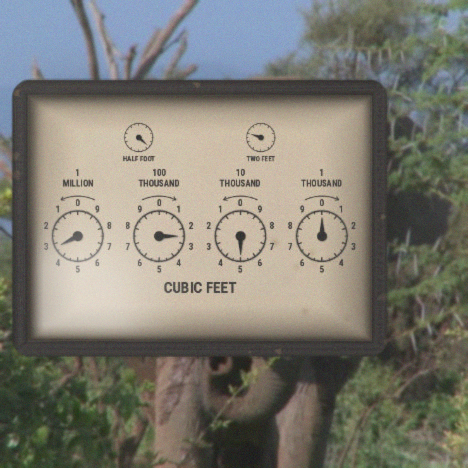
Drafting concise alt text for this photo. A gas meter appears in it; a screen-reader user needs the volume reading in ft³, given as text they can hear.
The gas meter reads 325000 ft³
